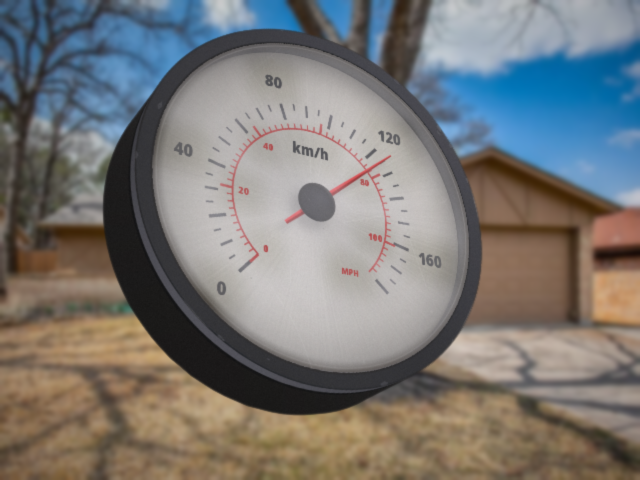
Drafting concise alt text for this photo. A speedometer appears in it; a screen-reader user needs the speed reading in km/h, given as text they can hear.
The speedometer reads 125 km/h
